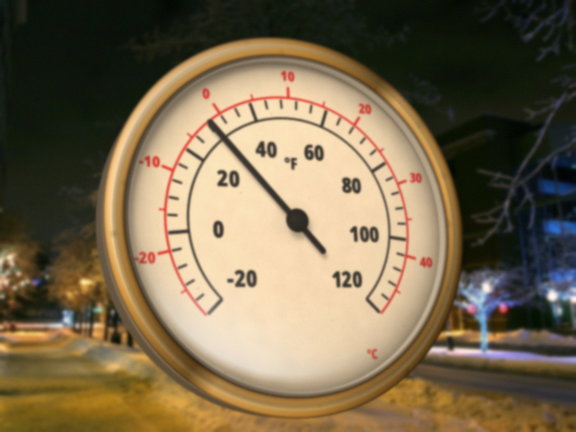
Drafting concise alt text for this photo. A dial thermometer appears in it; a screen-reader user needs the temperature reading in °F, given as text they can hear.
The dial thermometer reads 28 °F
